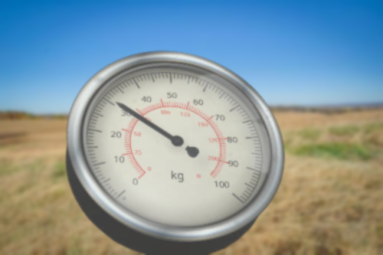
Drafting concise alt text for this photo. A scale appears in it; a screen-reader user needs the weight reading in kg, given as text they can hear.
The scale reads 30 kg
